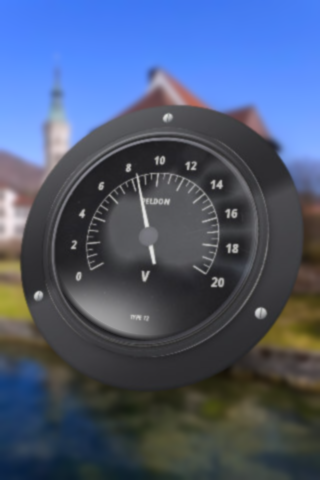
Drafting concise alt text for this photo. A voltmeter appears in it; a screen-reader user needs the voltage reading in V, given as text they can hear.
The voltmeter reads 8.5 V
